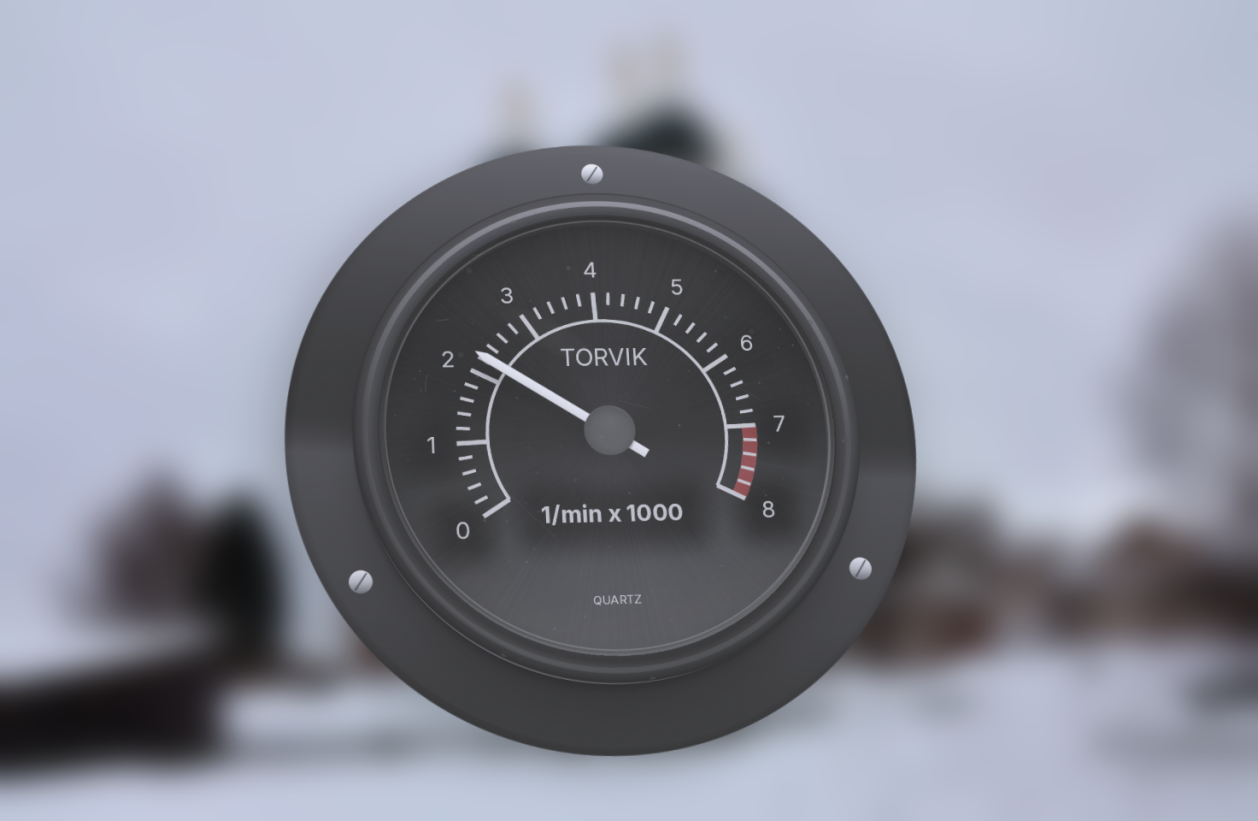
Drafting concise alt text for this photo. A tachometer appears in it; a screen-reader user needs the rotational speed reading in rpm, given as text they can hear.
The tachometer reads 2200 rpm
